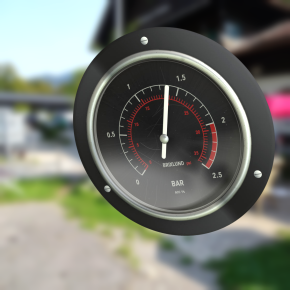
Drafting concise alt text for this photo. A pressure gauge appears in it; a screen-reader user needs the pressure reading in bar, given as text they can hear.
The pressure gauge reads 1.4 bar
